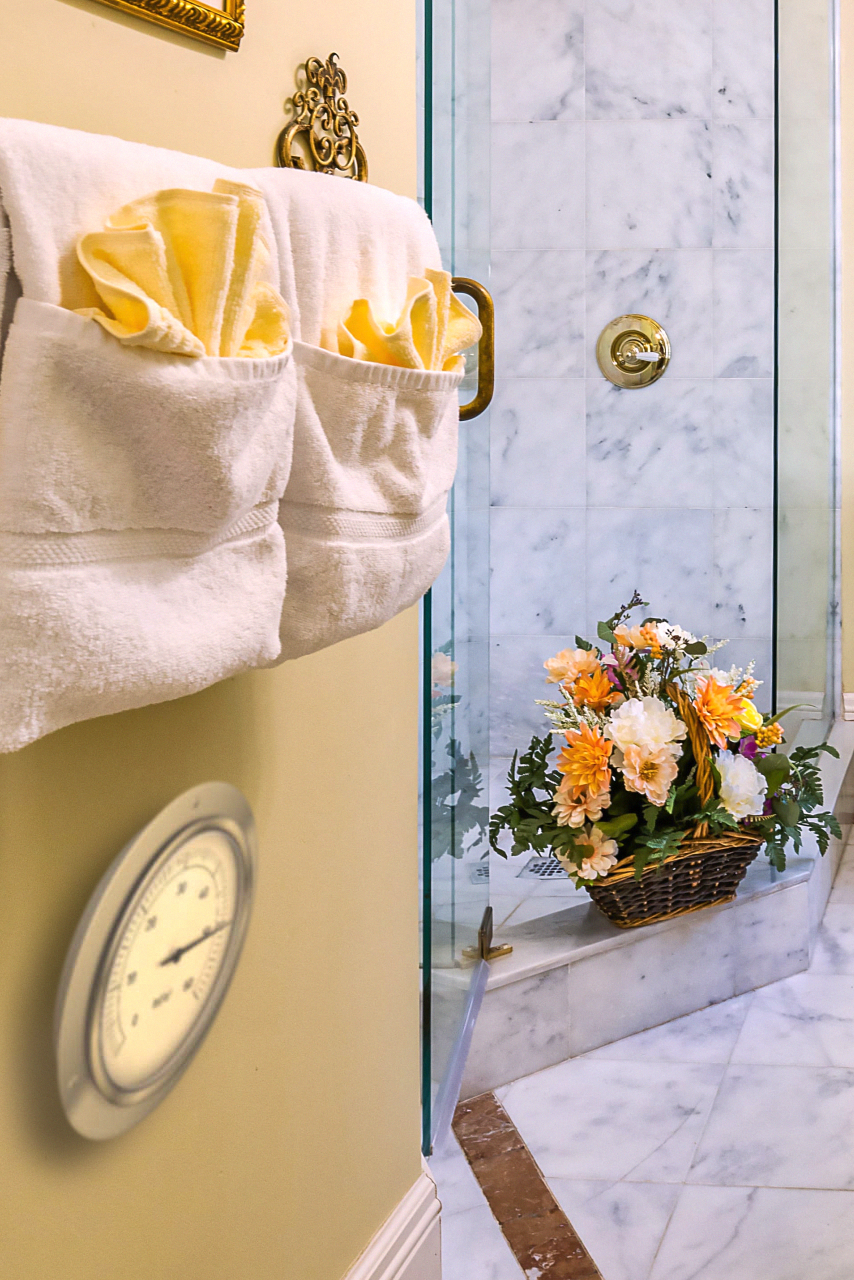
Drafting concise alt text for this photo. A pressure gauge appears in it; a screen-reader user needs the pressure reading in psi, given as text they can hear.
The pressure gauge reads 50 psi
